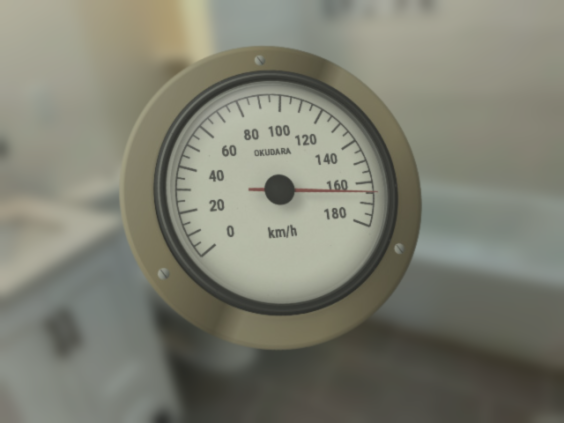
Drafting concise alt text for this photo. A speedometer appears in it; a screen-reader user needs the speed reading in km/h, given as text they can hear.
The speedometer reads 165 km/h
